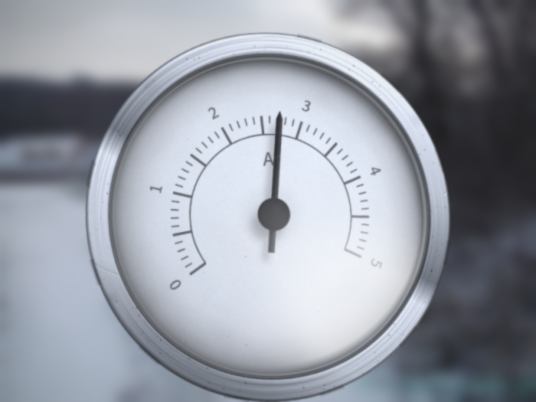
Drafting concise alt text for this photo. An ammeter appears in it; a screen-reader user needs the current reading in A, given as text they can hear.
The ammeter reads 2.7 A
